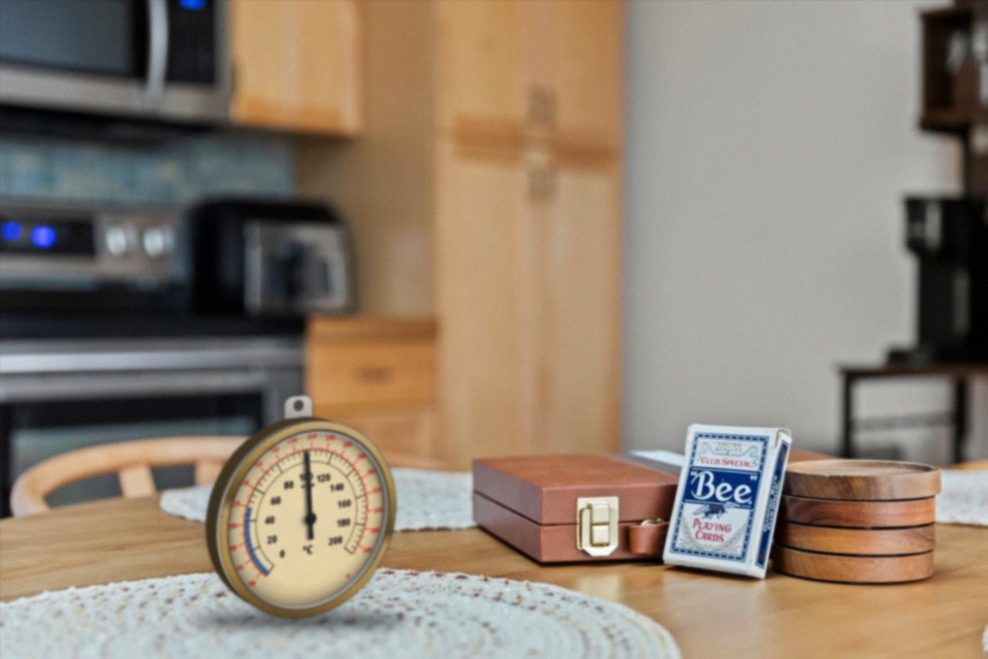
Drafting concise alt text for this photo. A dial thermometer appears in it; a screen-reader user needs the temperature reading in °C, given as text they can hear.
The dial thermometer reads 100 °C
